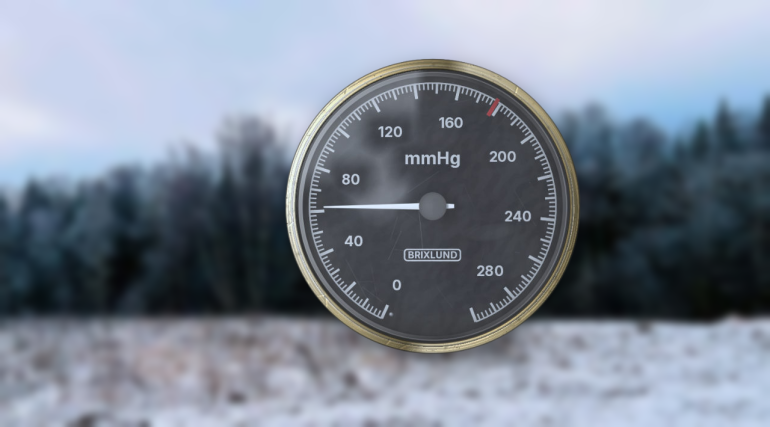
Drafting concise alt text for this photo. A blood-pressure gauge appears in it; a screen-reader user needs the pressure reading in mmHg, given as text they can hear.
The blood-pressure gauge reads 62 mmHg
